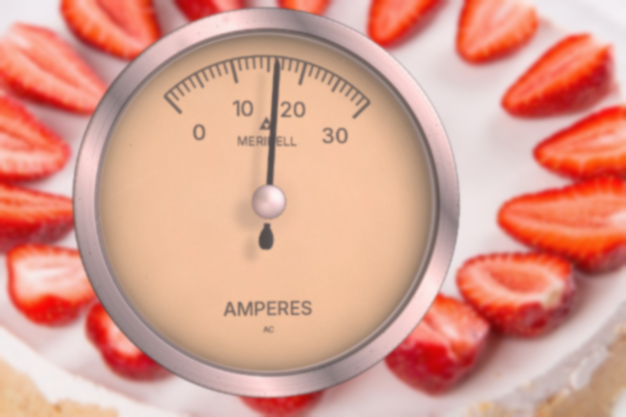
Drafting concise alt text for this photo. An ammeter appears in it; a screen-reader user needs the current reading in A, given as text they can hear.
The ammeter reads 16 A
